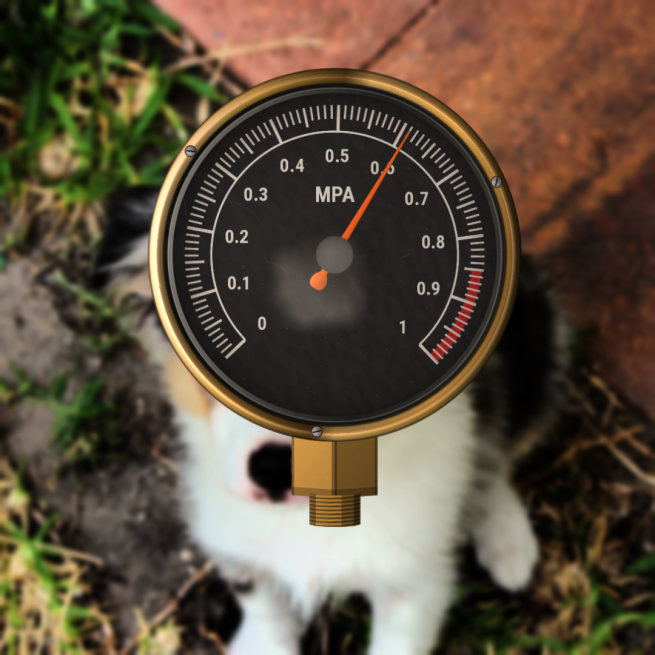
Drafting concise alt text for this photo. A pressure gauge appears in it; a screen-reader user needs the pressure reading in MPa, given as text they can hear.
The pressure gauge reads 0.61 MPa
